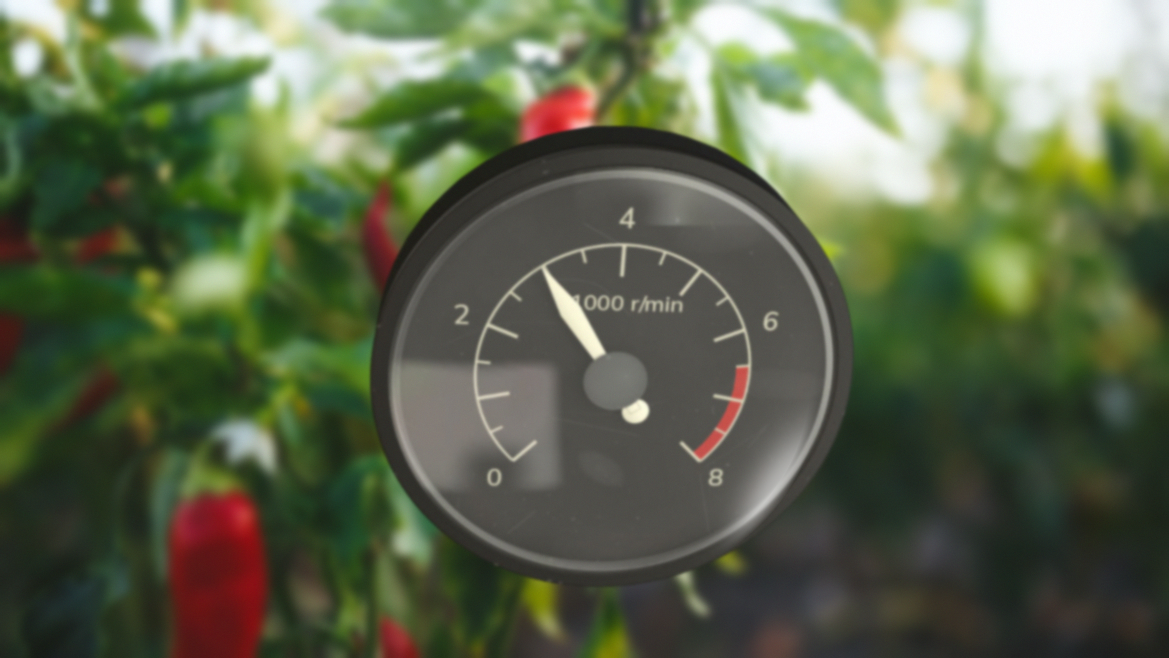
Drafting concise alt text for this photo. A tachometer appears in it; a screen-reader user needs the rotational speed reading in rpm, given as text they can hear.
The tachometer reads 3000 rpm
